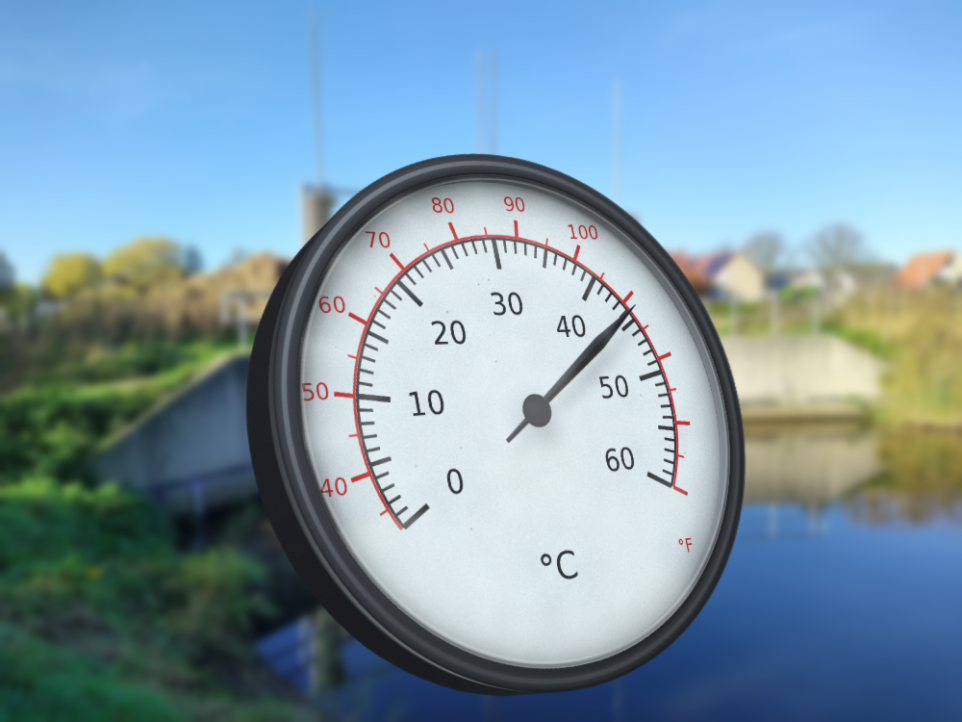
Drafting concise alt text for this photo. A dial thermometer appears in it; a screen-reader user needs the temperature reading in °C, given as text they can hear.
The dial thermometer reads 44 °C
